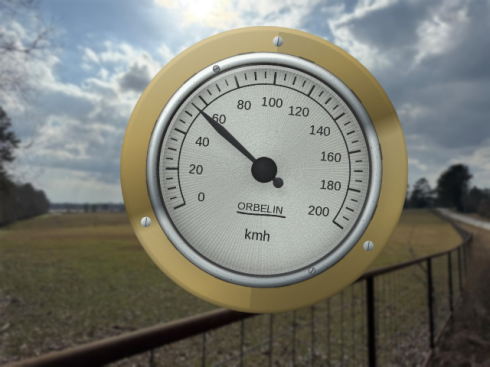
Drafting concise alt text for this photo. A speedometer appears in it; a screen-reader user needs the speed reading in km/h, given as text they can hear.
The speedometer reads 55 km/h
